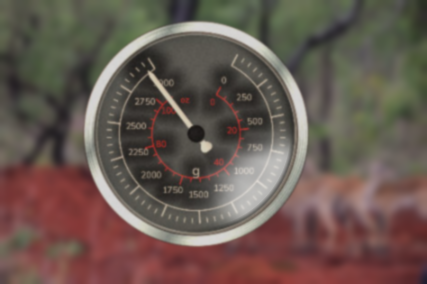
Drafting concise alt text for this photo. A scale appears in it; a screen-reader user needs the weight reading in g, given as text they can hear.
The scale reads 2950 g
